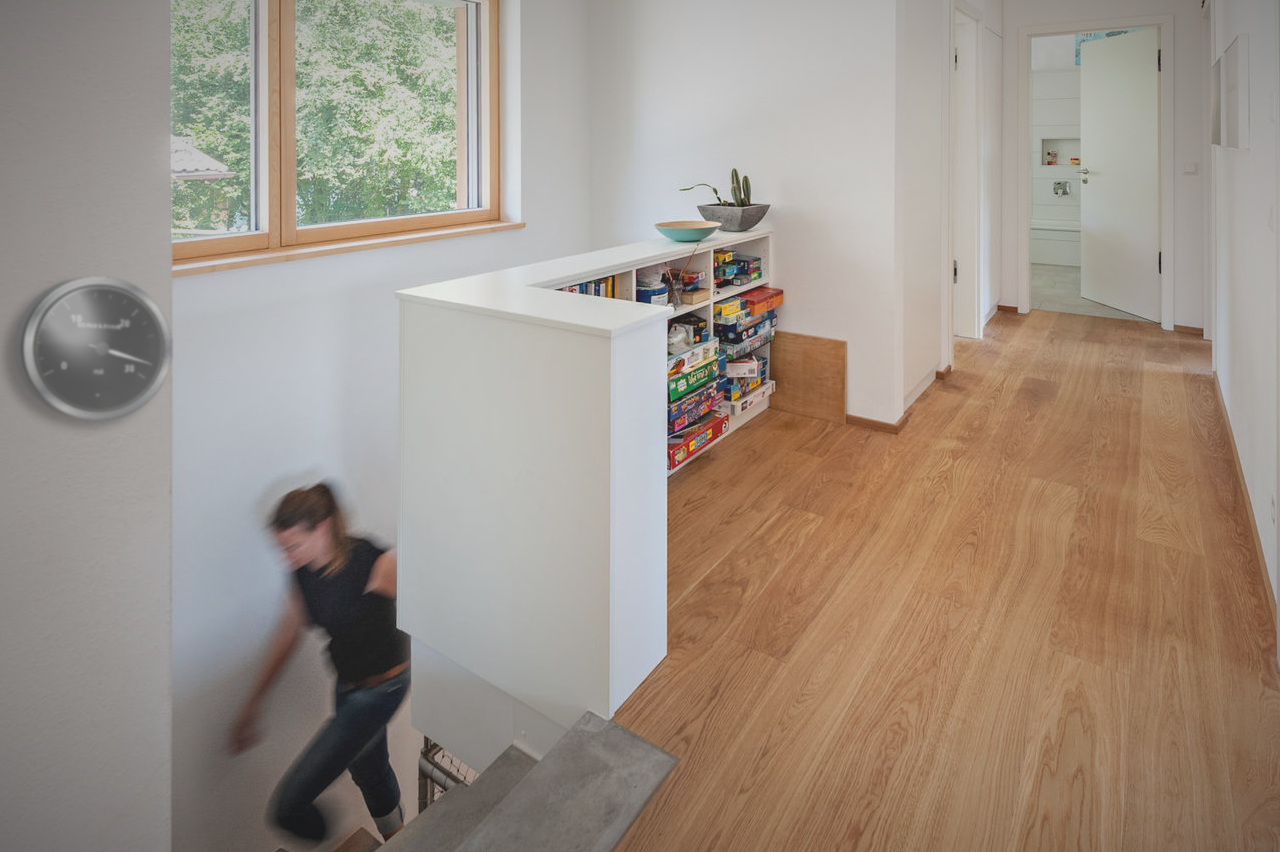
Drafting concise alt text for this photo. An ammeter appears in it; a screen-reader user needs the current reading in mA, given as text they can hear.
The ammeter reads 28 mA
